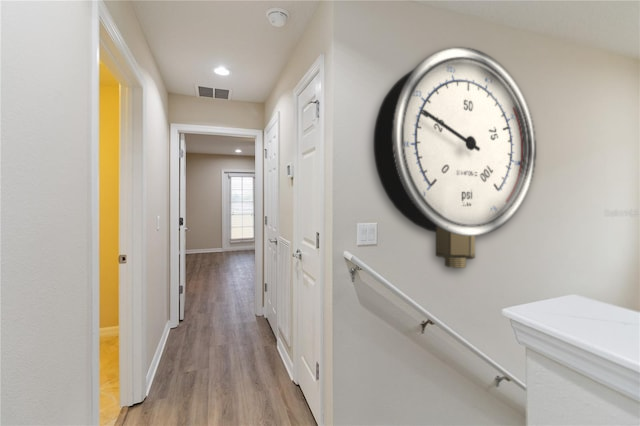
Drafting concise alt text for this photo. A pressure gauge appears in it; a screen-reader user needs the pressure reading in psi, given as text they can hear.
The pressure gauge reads 25 psi
